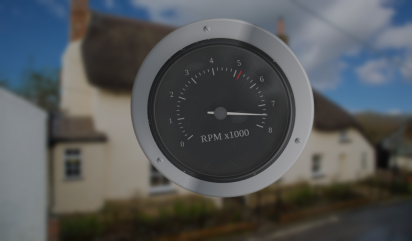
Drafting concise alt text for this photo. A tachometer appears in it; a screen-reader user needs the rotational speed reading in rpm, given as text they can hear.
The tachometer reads 7400 rpm
